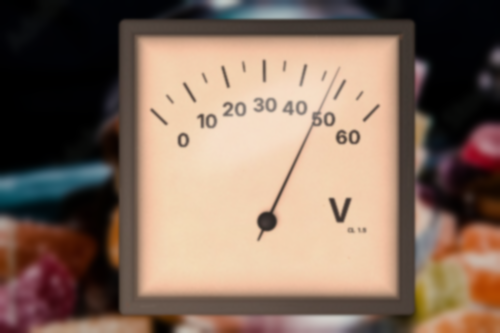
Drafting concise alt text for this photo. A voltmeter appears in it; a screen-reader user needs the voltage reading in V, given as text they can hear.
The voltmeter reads 47.5 V
